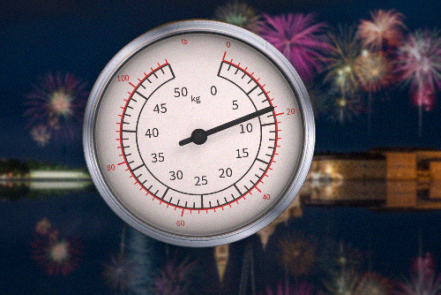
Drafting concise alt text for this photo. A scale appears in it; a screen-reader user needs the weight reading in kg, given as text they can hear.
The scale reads 8 kg
